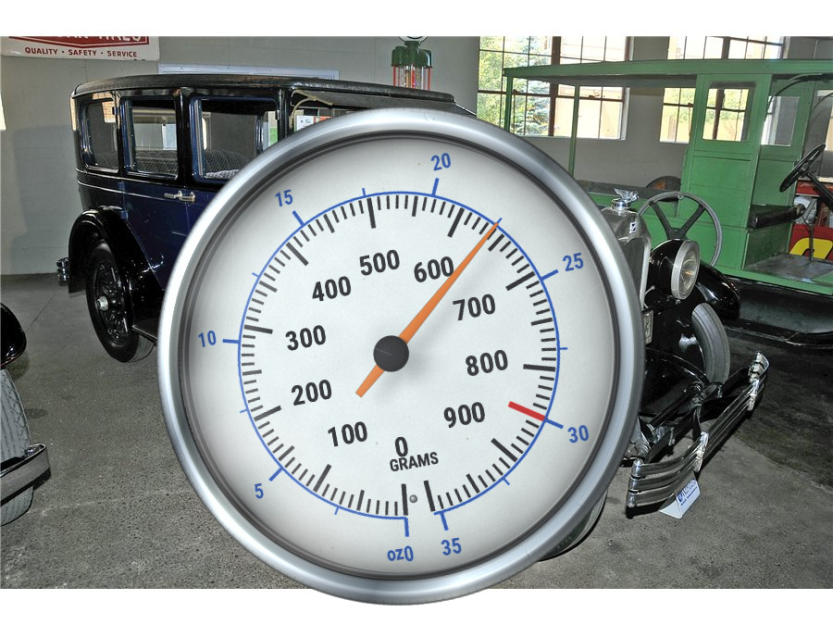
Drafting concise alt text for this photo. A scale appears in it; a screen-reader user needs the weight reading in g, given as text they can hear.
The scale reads 640 g
